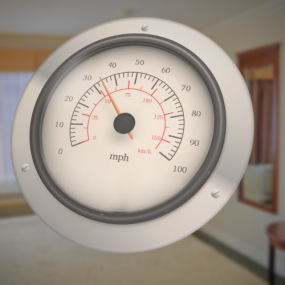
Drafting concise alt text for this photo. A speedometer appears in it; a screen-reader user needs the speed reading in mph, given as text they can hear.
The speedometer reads 34 mph
